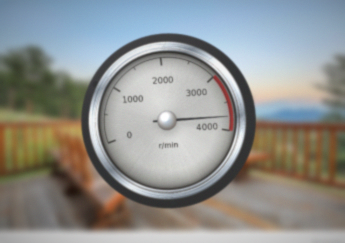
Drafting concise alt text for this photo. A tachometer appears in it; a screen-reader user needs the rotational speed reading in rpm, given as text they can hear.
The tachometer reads 3750 rpm
